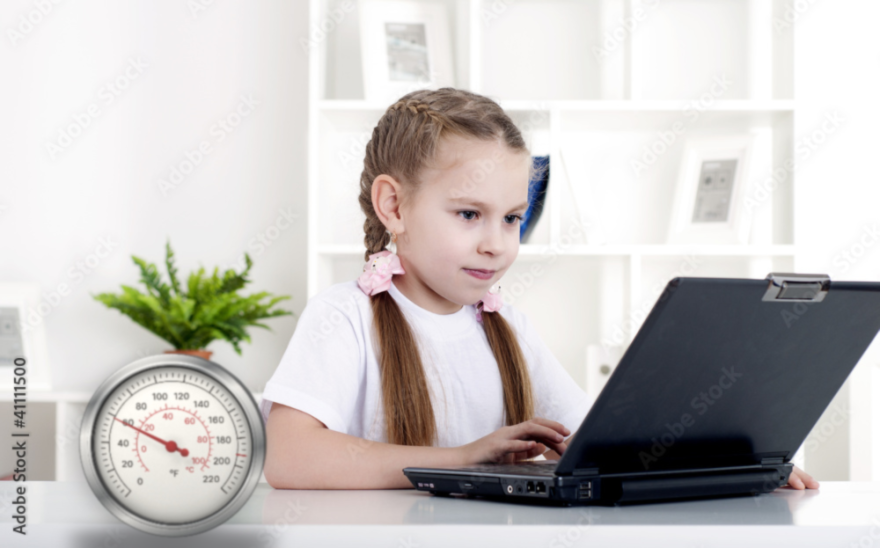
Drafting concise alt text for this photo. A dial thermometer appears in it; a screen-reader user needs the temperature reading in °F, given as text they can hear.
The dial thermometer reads 60 °F
